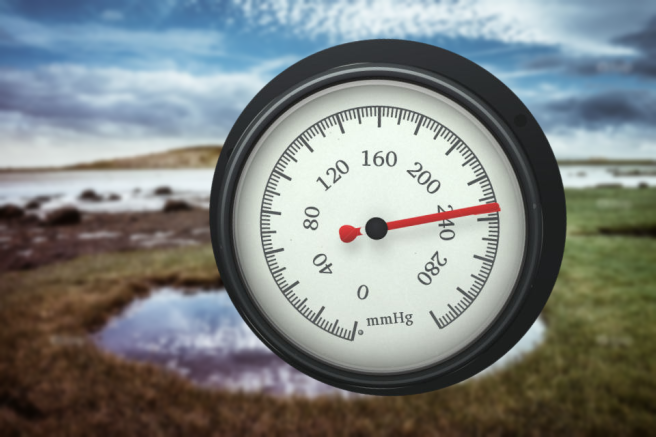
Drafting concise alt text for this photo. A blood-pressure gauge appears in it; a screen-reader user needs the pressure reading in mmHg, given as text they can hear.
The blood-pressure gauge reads 234 mmHg
